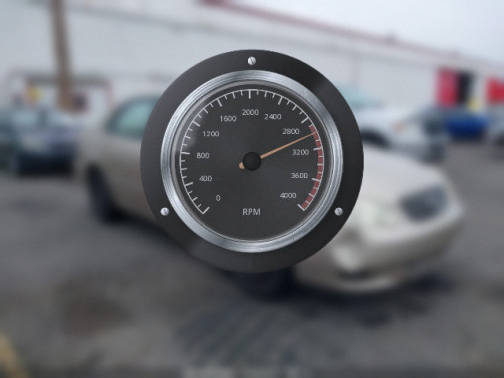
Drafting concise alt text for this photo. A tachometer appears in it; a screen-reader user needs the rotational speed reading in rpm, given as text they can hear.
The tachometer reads 3000 rpm
